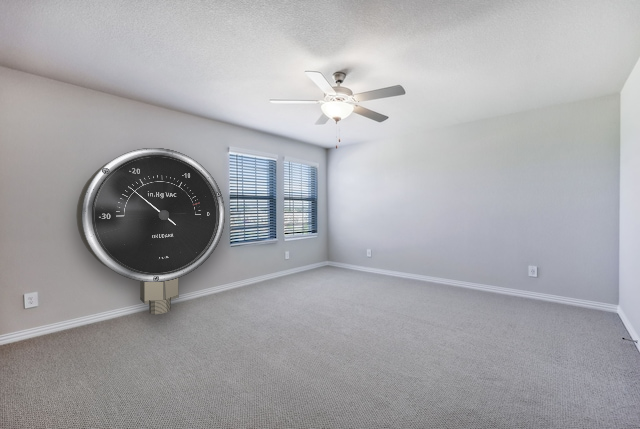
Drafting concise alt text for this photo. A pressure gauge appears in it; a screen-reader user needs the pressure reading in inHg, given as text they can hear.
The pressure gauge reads -23 inHg
